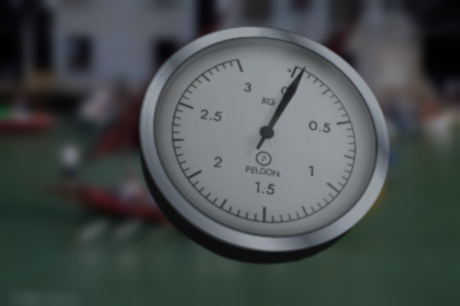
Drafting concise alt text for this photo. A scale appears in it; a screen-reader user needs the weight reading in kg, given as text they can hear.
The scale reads 0.05 kg
